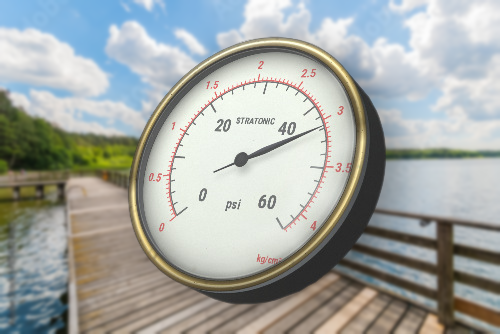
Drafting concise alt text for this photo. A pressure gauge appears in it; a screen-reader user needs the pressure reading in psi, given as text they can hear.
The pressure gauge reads 44 psi
